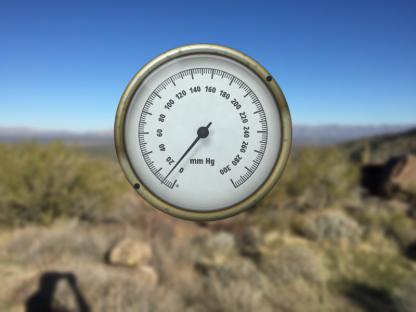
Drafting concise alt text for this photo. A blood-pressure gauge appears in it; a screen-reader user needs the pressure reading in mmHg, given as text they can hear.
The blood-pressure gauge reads 10 mmHg
